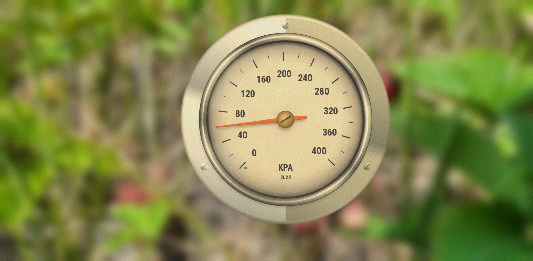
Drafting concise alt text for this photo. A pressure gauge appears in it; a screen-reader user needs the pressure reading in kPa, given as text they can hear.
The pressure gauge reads 60 kPa
